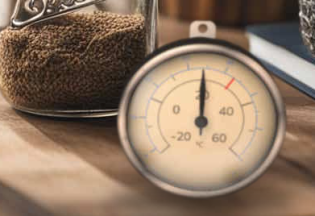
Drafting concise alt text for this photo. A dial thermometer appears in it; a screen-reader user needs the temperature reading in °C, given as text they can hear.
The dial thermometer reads 20 °C
